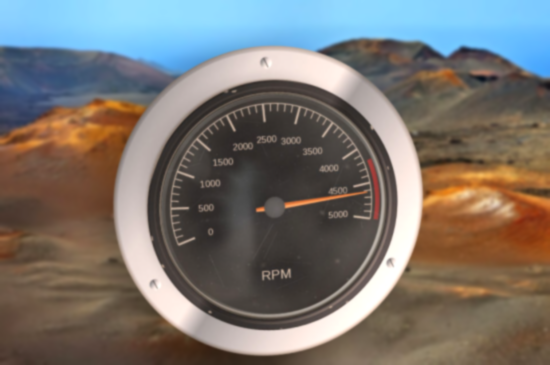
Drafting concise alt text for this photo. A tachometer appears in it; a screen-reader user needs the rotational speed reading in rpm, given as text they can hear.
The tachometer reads 4600 rpm
